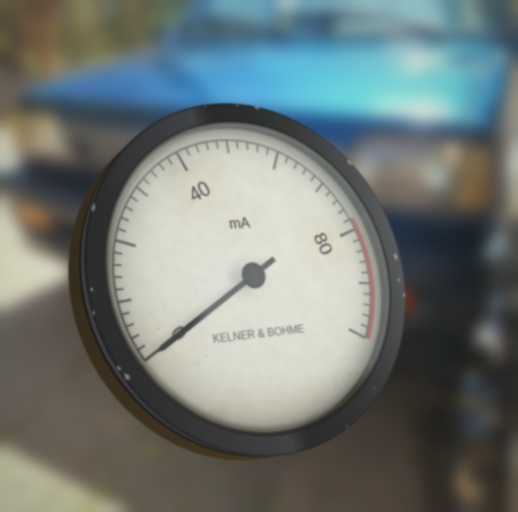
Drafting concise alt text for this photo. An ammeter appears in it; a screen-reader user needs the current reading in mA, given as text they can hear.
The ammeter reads 0 mA
